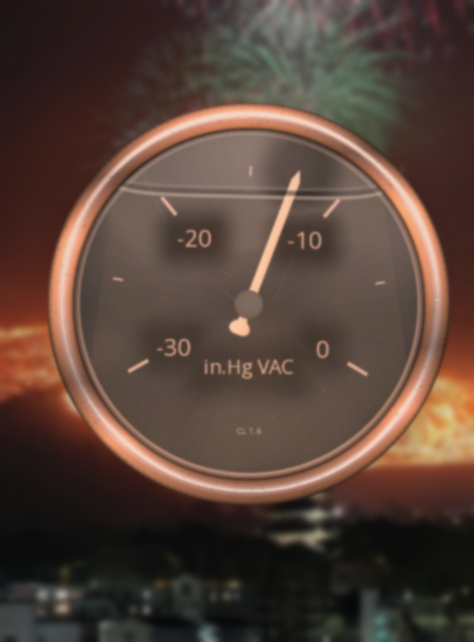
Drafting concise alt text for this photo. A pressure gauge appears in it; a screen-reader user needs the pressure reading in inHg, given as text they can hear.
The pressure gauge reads -12.5 inHg
